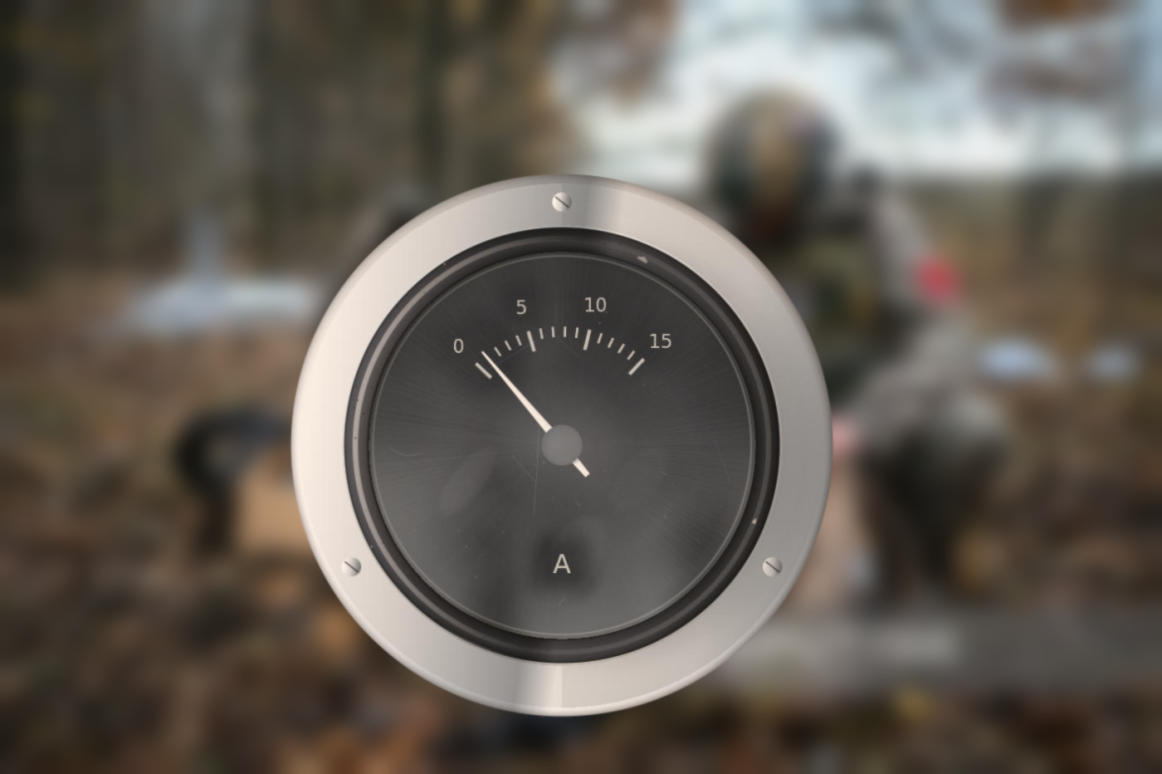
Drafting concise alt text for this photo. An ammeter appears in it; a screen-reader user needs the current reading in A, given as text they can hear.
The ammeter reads 1 A
